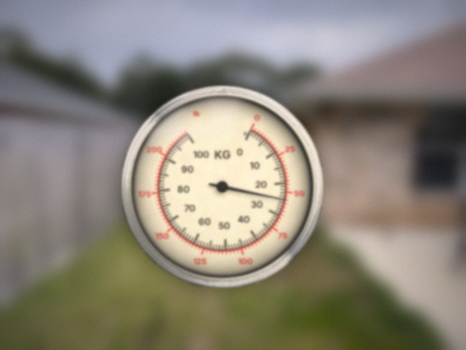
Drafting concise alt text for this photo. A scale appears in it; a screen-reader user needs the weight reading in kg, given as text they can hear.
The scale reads 25 kg
